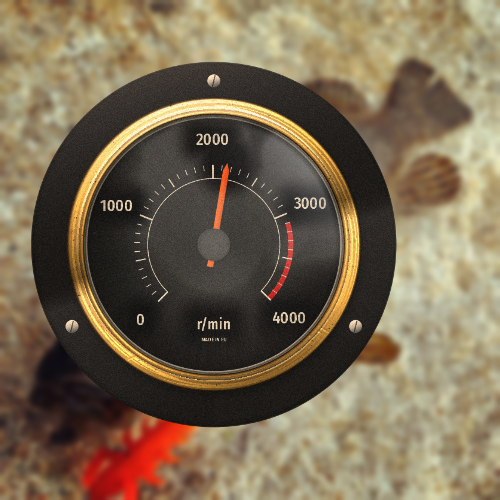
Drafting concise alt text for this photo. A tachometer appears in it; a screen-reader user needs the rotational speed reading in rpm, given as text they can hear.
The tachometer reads 2150 rpm
